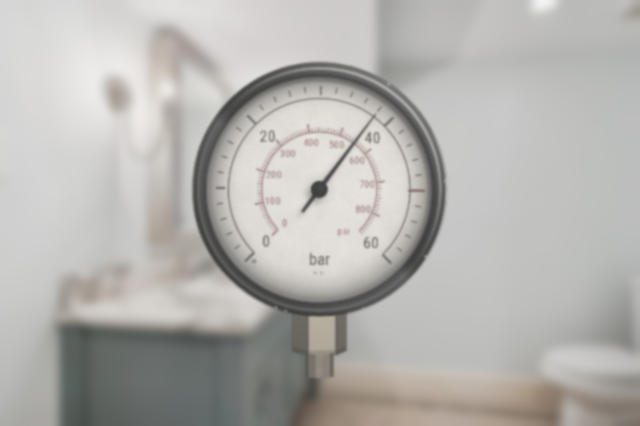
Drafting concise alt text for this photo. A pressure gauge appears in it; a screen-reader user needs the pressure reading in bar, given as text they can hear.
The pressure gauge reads 38 bar
